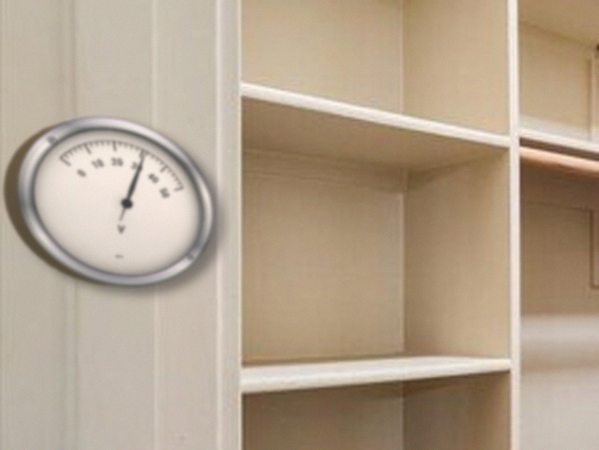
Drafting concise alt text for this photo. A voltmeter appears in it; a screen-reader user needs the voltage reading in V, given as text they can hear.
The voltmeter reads 30 V
